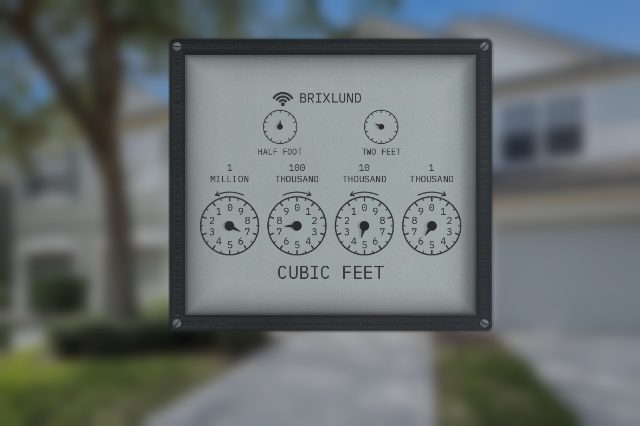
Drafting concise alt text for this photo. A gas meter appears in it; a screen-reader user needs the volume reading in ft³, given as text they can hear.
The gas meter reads 674600 ft³
